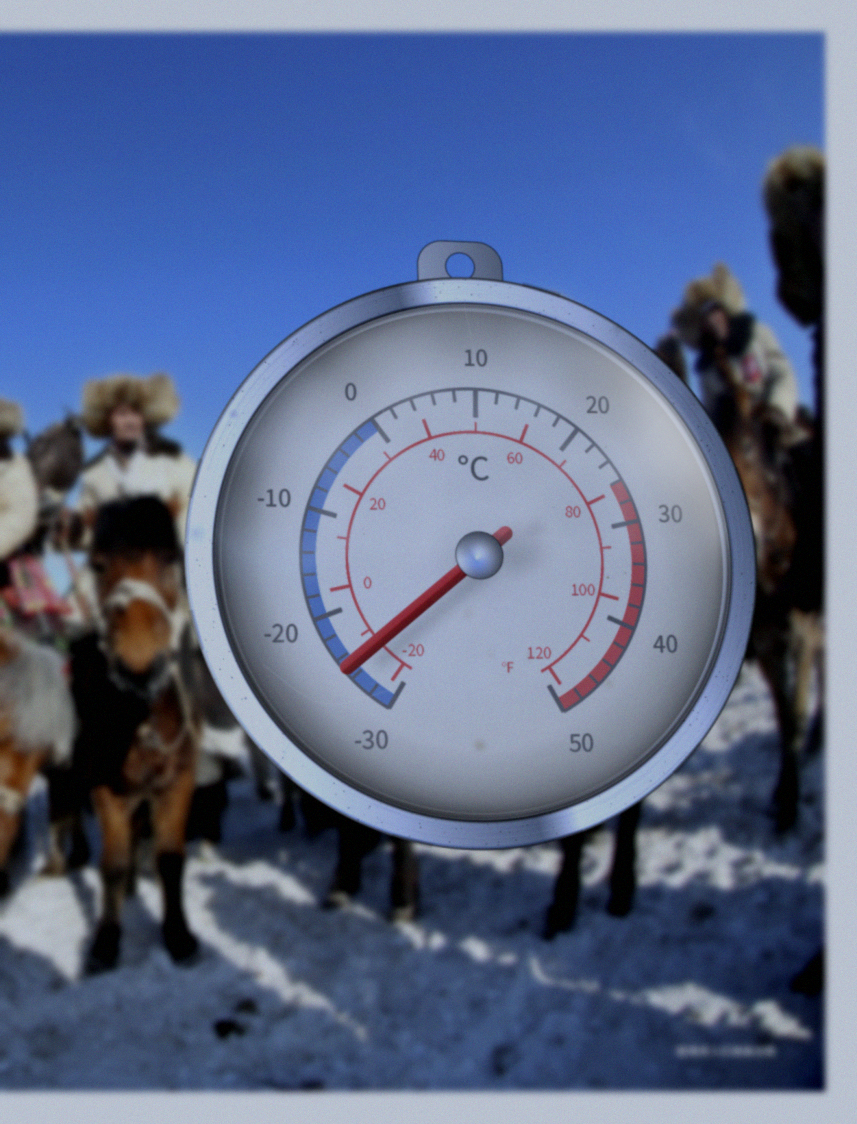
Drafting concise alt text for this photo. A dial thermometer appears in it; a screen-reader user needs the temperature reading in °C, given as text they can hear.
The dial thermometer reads -25 °C
